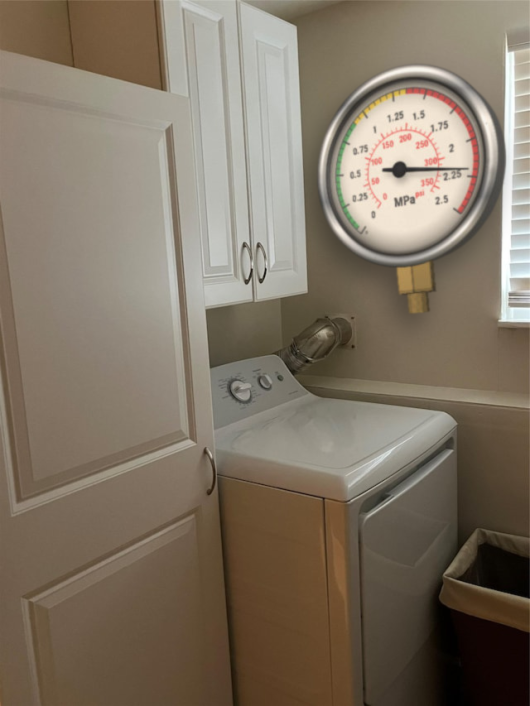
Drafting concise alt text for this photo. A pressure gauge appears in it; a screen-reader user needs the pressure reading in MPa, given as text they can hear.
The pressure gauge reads 2.2 MPa
